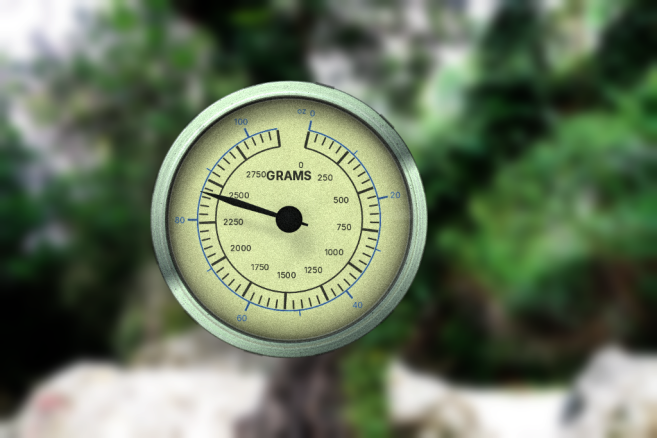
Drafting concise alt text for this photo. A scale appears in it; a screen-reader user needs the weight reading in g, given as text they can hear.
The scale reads 2425 g
